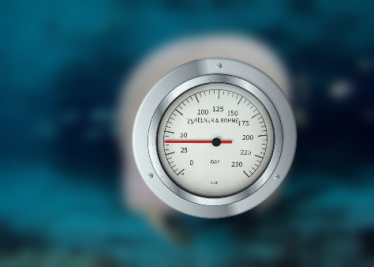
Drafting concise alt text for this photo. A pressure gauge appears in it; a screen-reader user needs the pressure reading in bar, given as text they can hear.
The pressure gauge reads 40 bar
